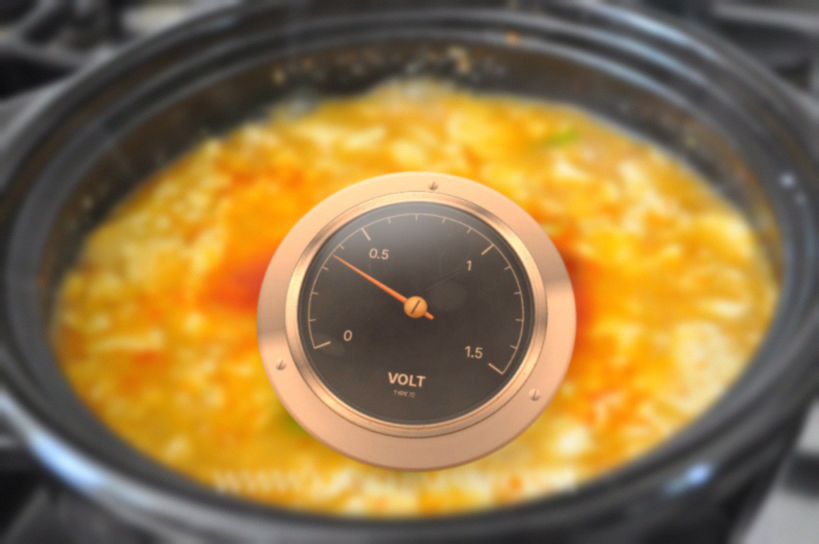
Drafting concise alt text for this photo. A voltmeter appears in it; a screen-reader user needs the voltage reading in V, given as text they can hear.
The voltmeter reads 0.35 V
